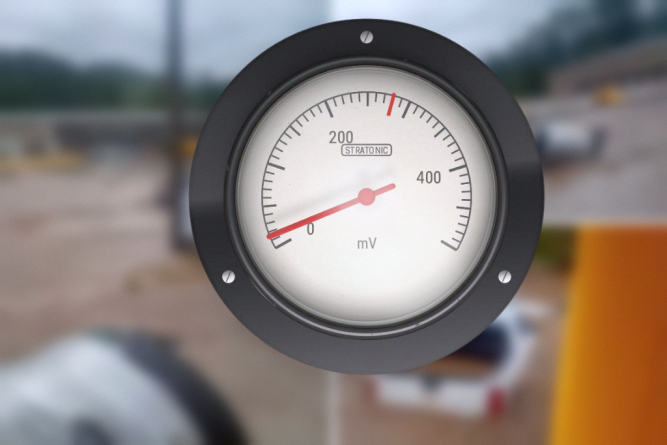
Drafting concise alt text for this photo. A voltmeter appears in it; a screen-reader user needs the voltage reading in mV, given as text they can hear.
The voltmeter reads 15 mV
